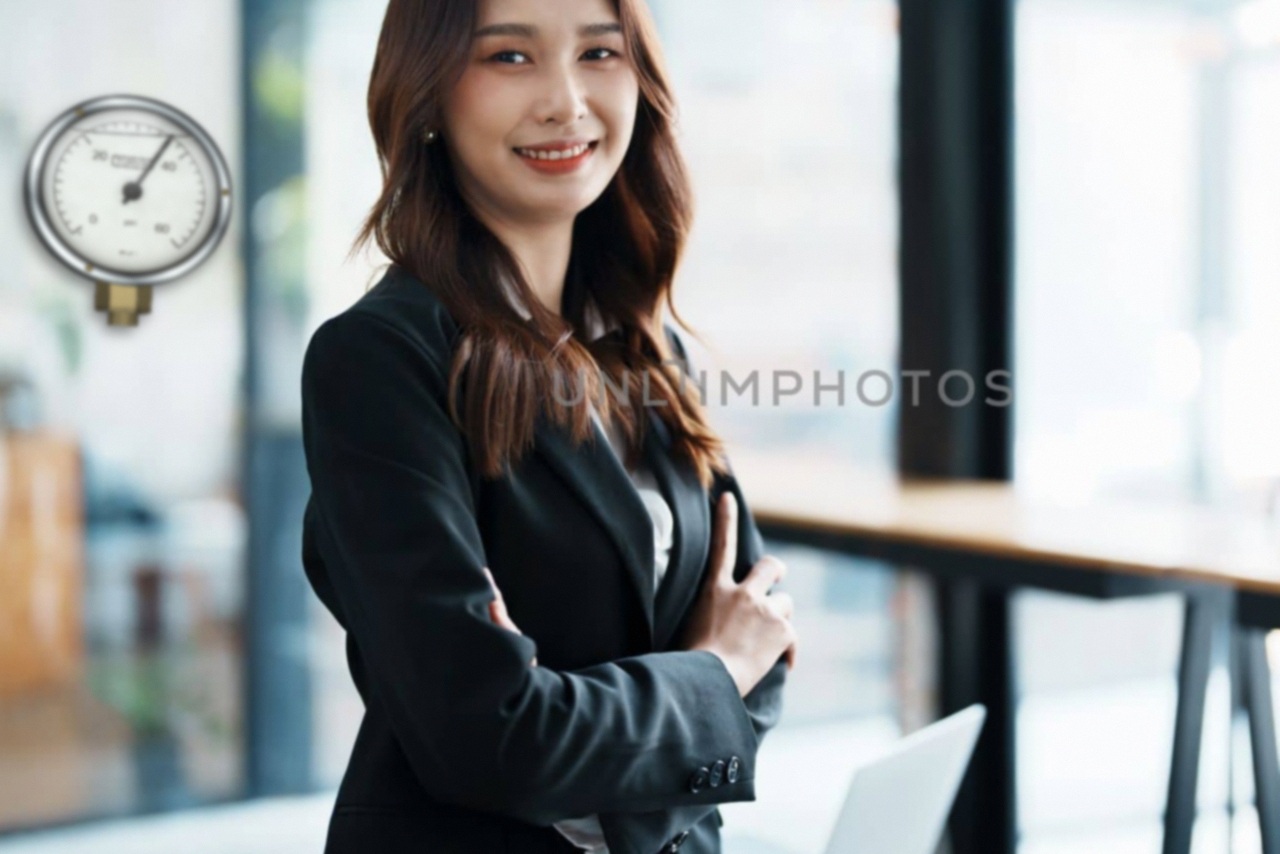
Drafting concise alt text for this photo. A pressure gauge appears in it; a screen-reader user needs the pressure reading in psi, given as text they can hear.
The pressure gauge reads 36 psi
